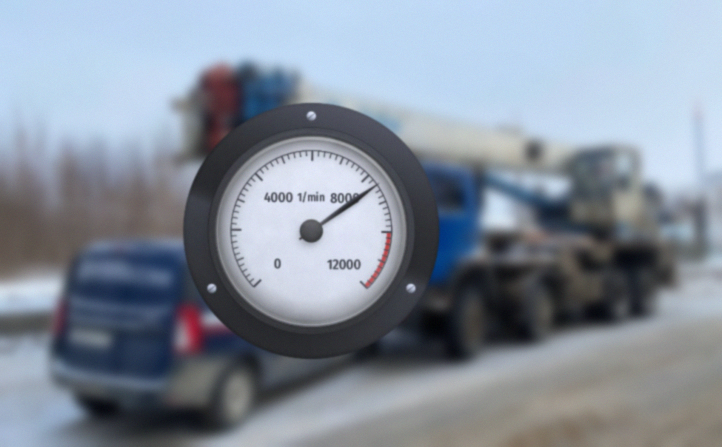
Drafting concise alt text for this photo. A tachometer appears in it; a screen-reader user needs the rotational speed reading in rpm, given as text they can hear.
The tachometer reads 8400 rpm
